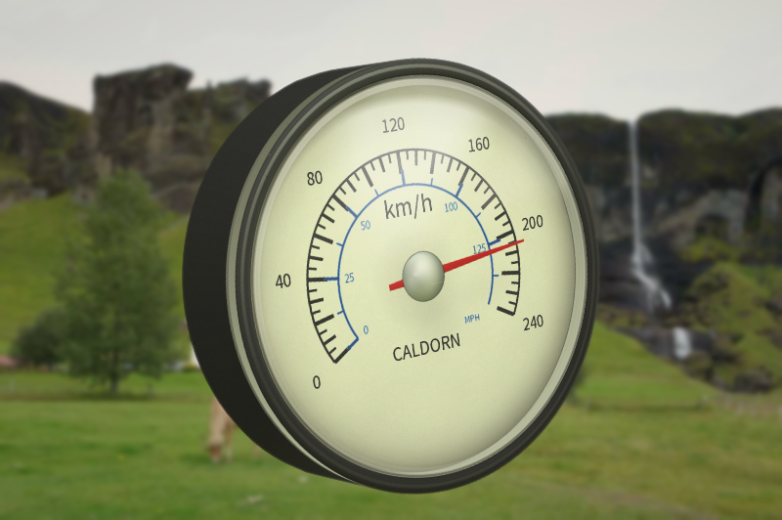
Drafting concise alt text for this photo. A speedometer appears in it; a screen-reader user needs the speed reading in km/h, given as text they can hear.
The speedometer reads 205 km/h
